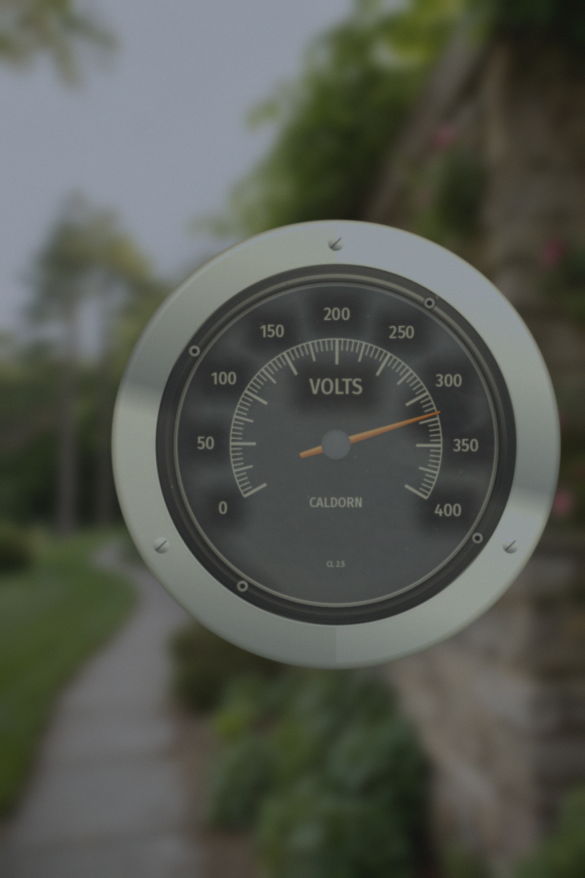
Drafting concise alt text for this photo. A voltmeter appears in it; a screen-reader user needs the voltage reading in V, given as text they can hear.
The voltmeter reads 320 V
